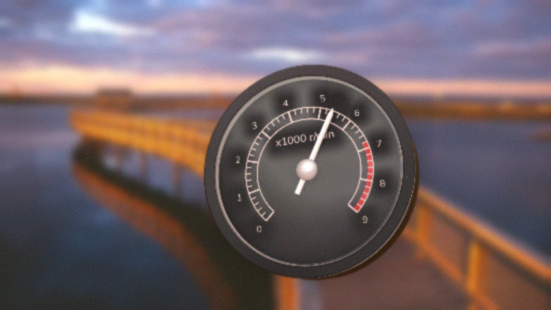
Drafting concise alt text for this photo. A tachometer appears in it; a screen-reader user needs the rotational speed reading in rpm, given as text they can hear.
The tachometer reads 5400 rpm
